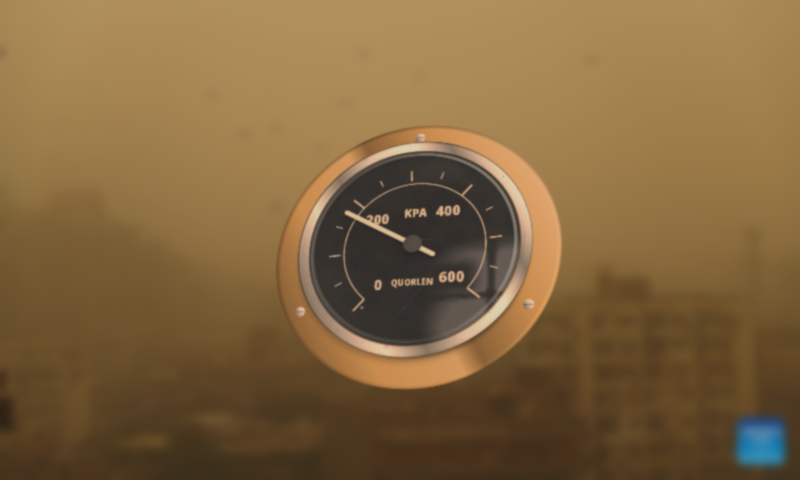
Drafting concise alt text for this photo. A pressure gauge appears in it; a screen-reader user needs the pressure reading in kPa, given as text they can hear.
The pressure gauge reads 175 kPa
